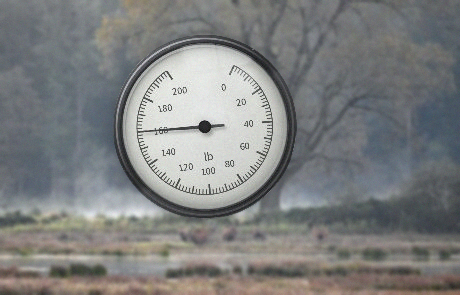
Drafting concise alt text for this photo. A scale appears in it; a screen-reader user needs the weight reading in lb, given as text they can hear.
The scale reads 160 lb
